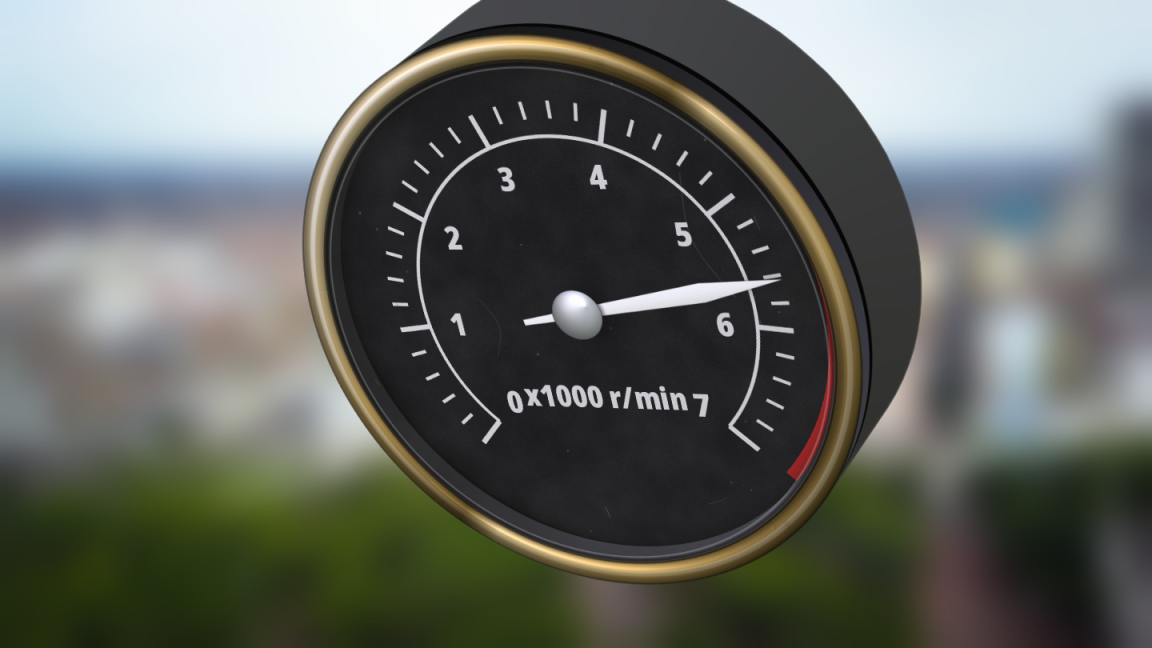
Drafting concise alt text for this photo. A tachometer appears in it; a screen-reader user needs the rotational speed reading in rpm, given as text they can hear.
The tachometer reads 5600 rpm
